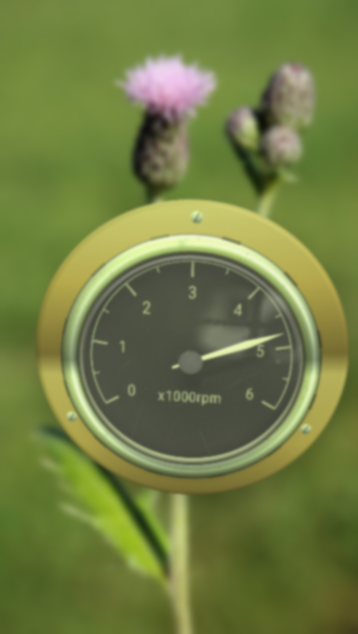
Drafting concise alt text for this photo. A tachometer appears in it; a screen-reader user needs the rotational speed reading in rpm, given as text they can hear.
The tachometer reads 4750 rpm
